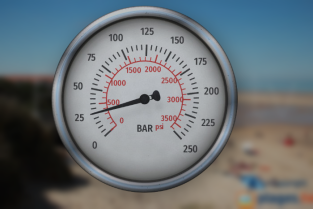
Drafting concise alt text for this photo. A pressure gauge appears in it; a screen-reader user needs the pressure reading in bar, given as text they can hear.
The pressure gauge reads 25 bar
